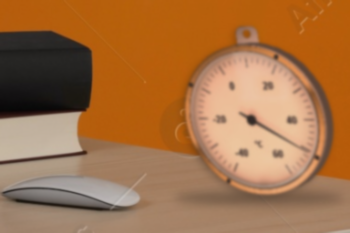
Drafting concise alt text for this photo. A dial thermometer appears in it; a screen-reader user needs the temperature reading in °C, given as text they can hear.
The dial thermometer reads 50 °C
